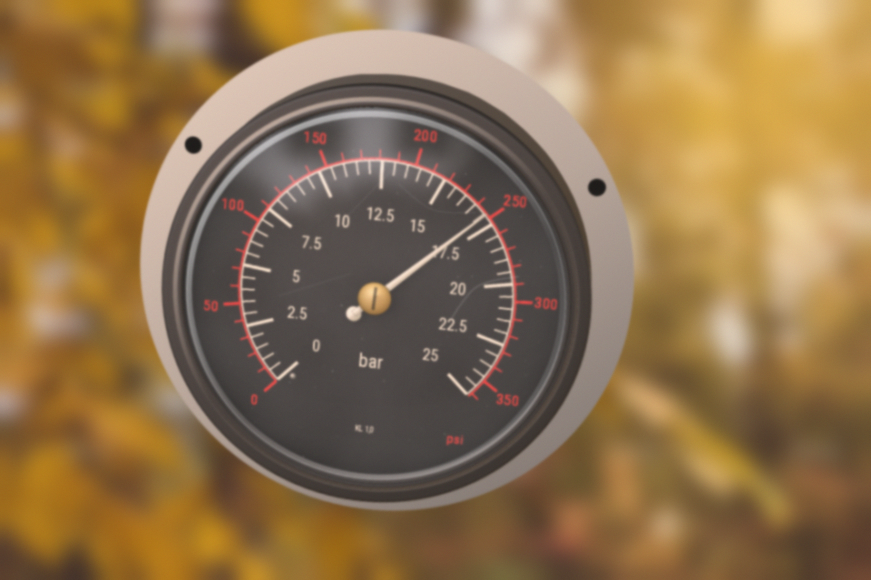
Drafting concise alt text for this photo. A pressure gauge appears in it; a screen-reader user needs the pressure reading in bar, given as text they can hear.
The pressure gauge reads 17 bar
